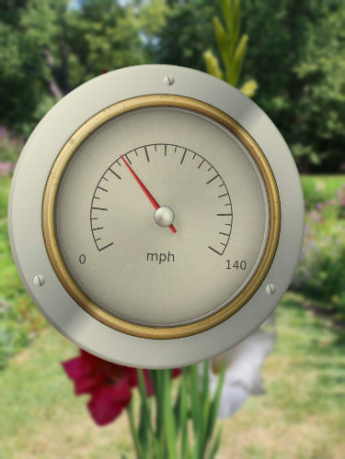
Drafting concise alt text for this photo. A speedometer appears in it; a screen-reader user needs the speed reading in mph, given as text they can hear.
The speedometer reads 47.5 mph
